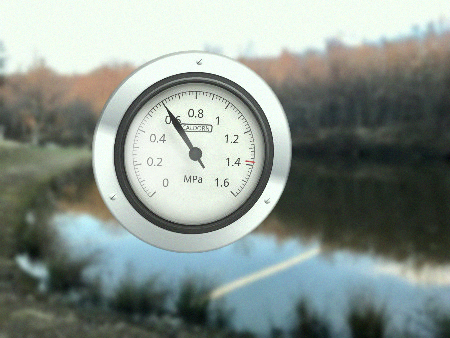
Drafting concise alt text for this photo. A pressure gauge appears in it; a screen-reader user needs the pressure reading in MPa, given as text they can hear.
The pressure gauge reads 0.6 MPa
